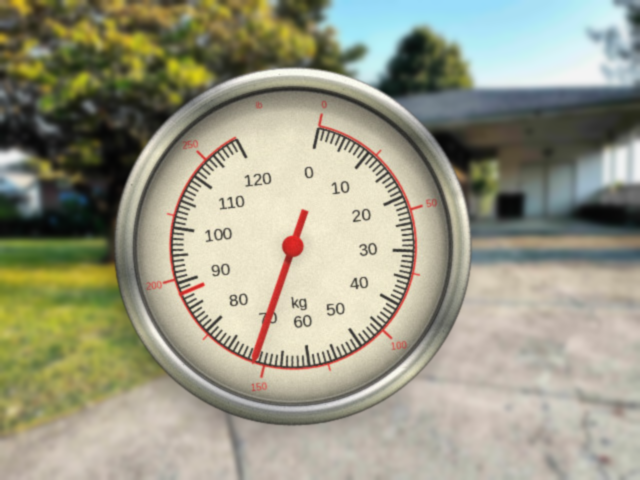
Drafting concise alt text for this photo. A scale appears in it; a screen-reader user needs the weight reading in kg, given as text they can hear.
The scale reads 70 kg
